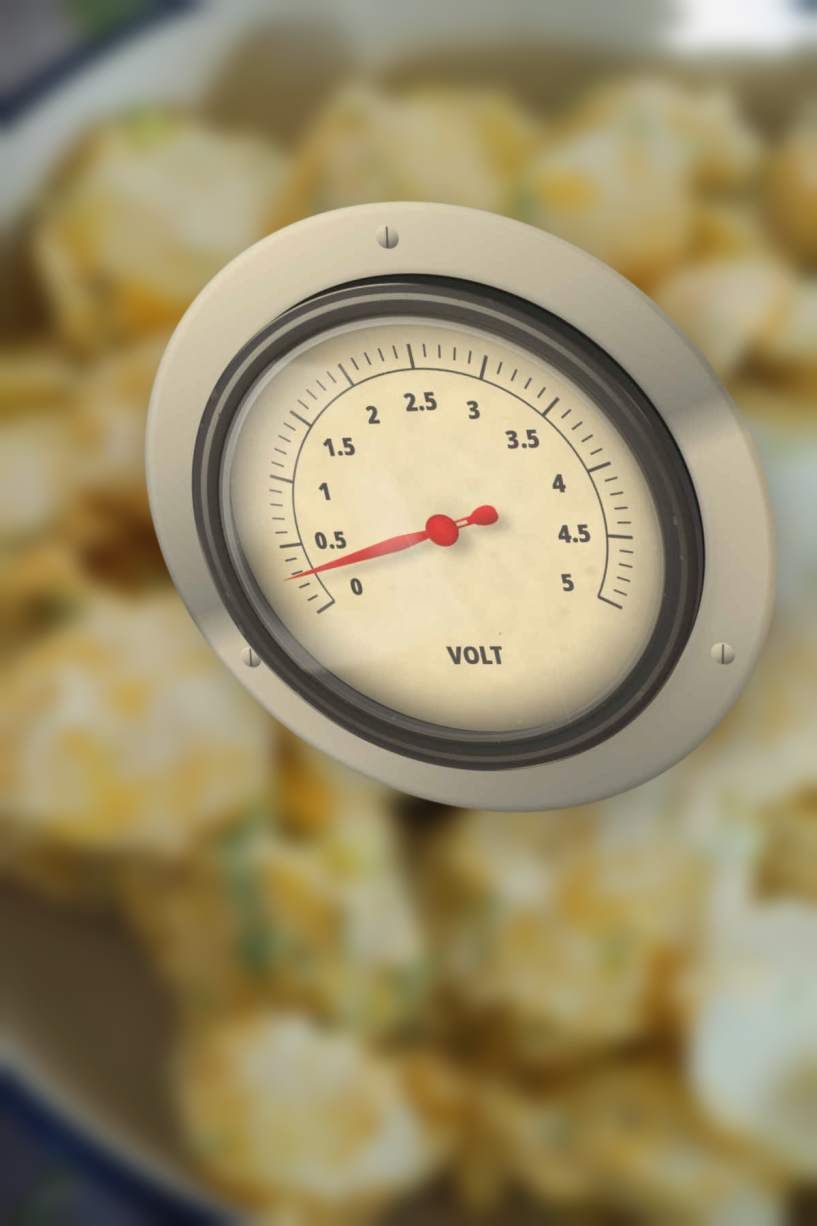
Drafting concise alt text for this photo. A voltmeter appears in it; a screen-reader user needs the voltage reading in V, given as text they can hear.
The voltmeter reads 0.3 V
